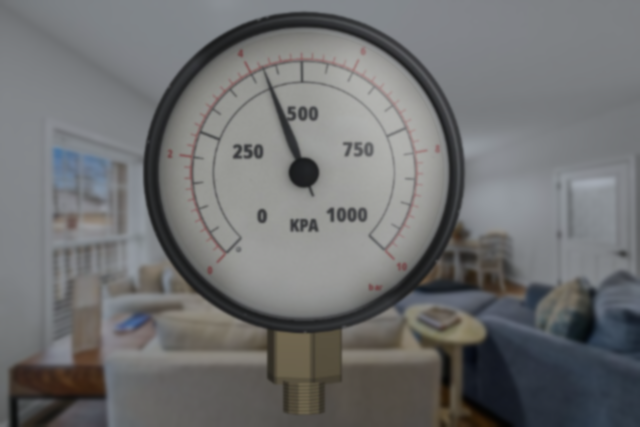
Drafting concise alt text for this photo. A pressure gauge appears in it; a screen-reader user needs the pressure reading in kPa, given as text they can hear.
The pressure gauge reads 425 kPa
